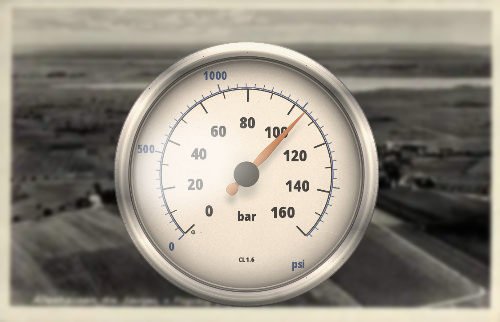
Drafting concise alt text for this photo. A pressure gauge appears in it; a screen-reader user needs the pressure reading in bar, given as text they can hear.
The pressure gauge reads 105 bar
